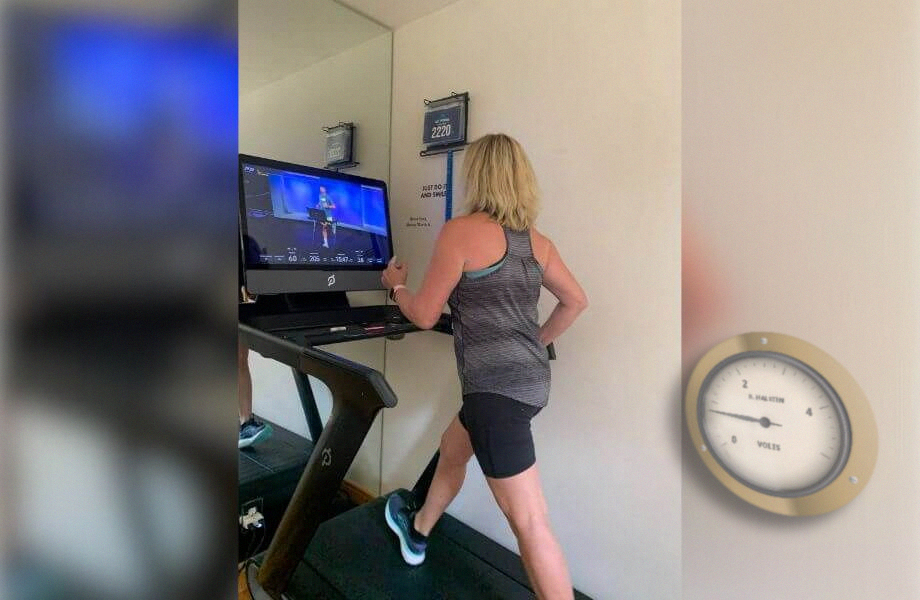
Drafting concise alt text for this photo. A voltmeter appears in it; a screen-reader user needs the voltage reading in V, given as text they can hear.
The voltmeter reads 0.8 V
